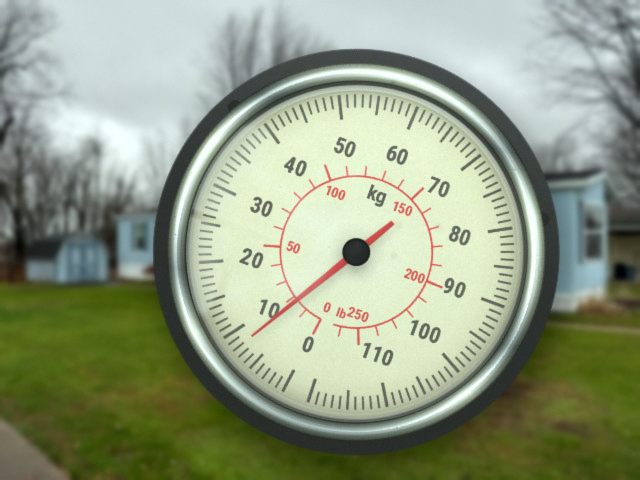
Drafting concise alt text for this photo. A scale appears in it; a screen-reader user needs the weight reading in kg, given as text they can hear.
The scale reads 8 kg
